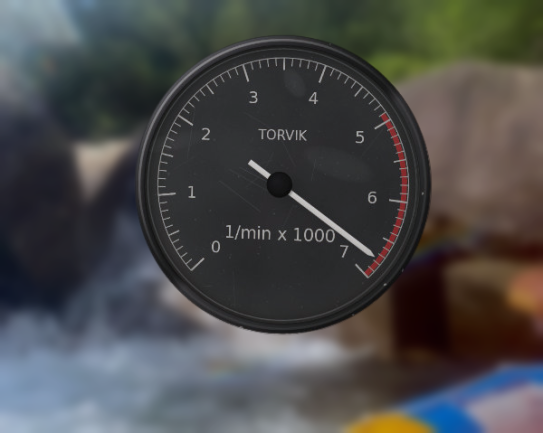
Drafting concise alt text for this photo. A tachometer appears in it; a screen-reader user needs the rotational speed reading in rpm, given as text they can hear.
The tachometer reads 6750 rpm
